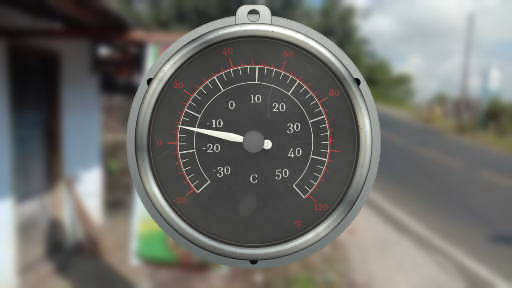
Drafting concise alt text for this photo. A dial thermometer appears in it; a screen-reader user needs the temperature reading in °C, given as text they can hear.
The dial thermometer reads -14 °C
